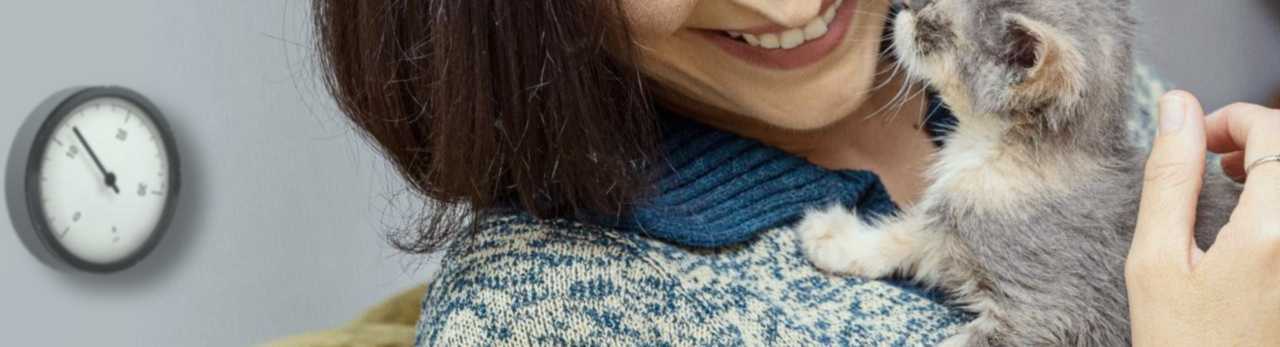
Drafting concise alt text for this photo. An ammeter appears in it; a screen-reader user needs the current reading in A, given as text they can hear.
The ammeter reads 12 A
